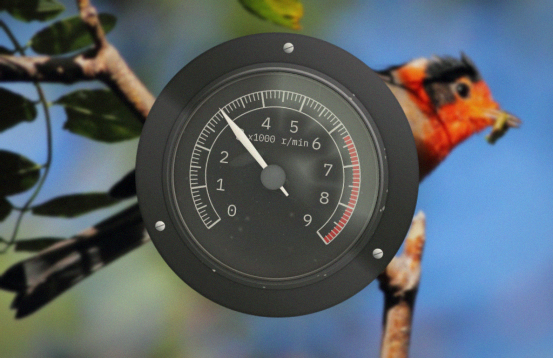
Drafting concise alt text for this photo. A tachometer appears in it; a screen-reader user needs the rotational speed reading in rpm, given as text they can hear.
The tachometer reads 3000 rpm
